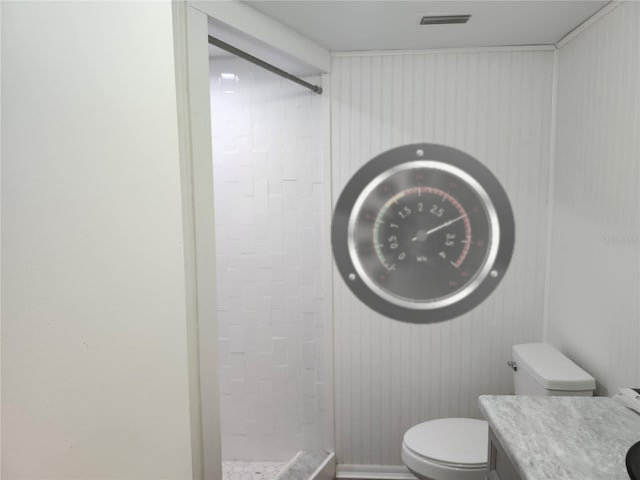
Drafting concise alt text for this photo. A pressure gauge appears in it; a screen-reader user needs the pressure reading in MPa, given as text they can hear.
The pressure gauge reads 3 MPa
